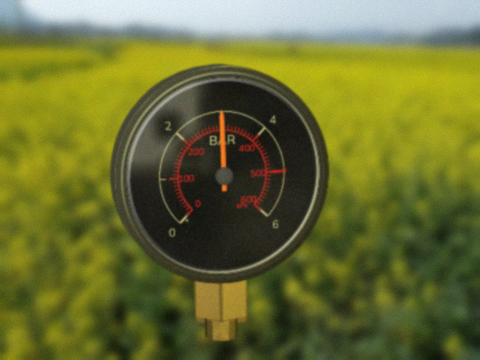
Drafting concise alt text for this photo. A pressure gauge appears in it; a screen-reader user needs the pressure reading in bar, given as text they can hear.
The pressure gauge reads 3 bar
